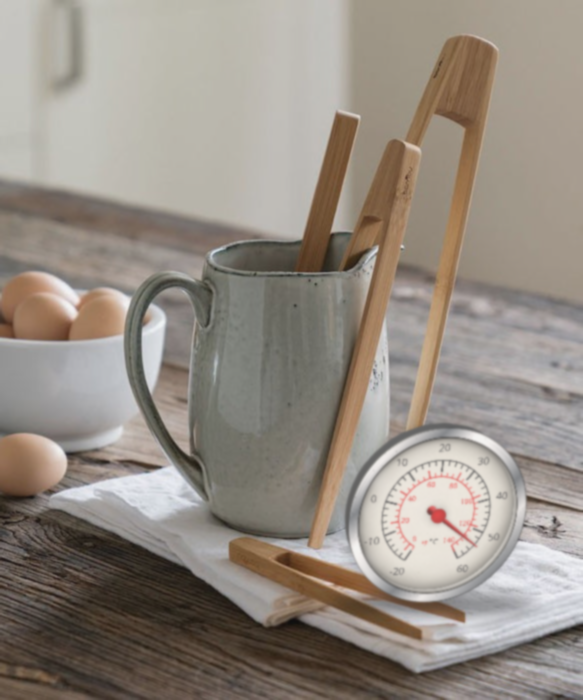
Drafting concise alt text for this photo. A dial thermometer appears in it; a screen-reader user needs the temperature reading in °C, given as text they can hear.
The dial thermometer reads 54 °C
